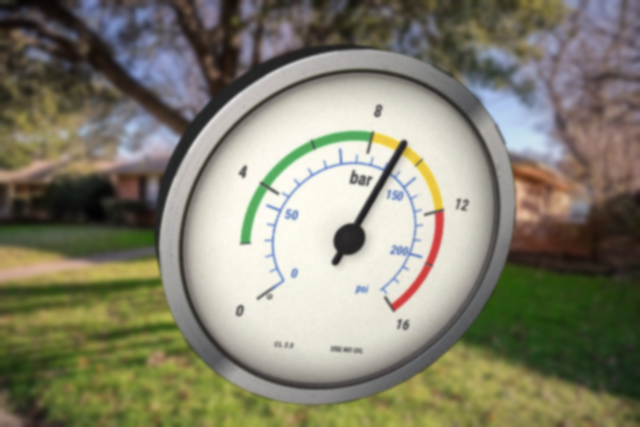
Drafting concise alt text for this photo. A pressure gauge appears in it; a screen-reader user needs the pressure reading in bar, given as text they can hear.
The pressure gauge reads 9 bar
